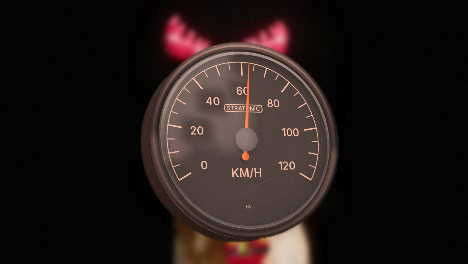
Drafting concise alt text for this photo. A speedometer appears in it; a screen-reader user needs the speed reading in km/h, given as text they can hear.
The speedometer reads 62.5 km/h
